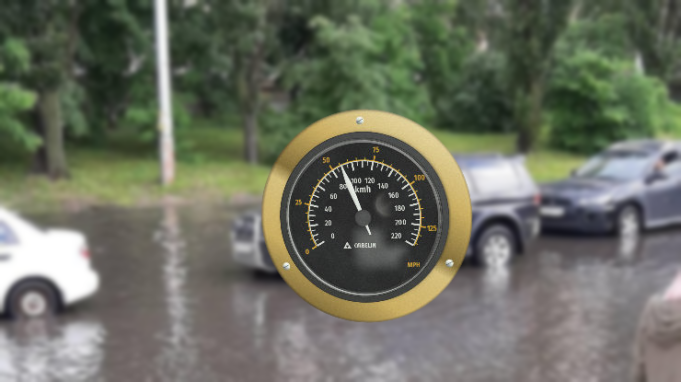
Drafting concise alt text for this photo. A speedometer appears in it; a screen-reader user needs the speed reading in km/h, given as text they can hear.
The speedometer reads 90 km/h
